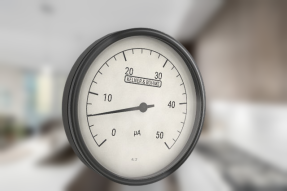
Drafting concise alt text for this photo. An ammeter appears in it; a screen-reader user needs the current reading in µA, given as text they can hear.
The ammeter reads 6 µA
